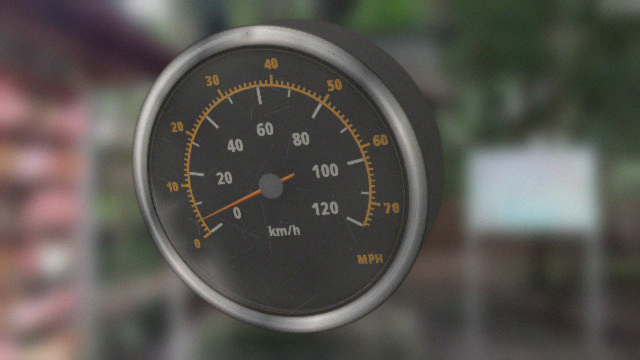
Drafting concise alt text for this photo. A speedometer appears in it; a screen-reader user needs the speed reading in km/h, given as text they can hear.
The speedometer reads 5 km/h
